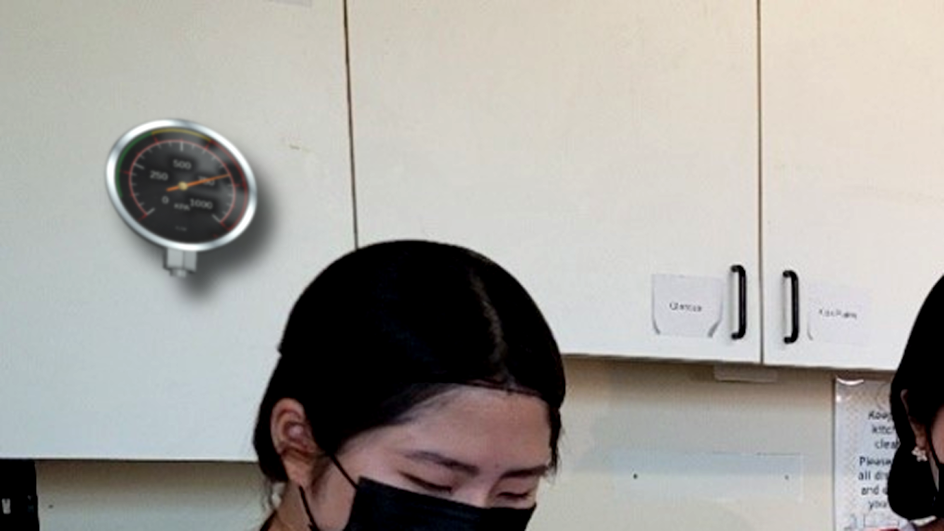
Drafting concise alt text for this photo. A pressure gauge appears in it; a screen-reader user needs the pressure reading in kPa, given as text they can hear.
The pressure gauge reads 750 kPa
